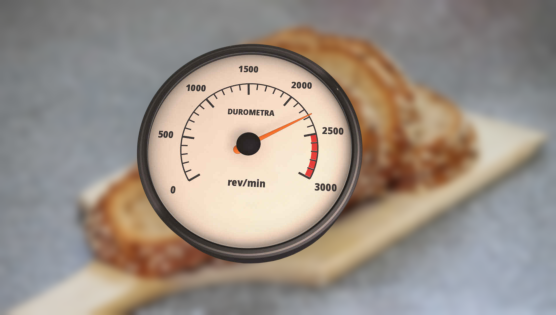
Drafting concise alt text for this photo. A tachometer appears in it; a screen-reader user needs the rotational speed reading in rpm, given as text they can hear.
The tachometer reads 2300 rpm
